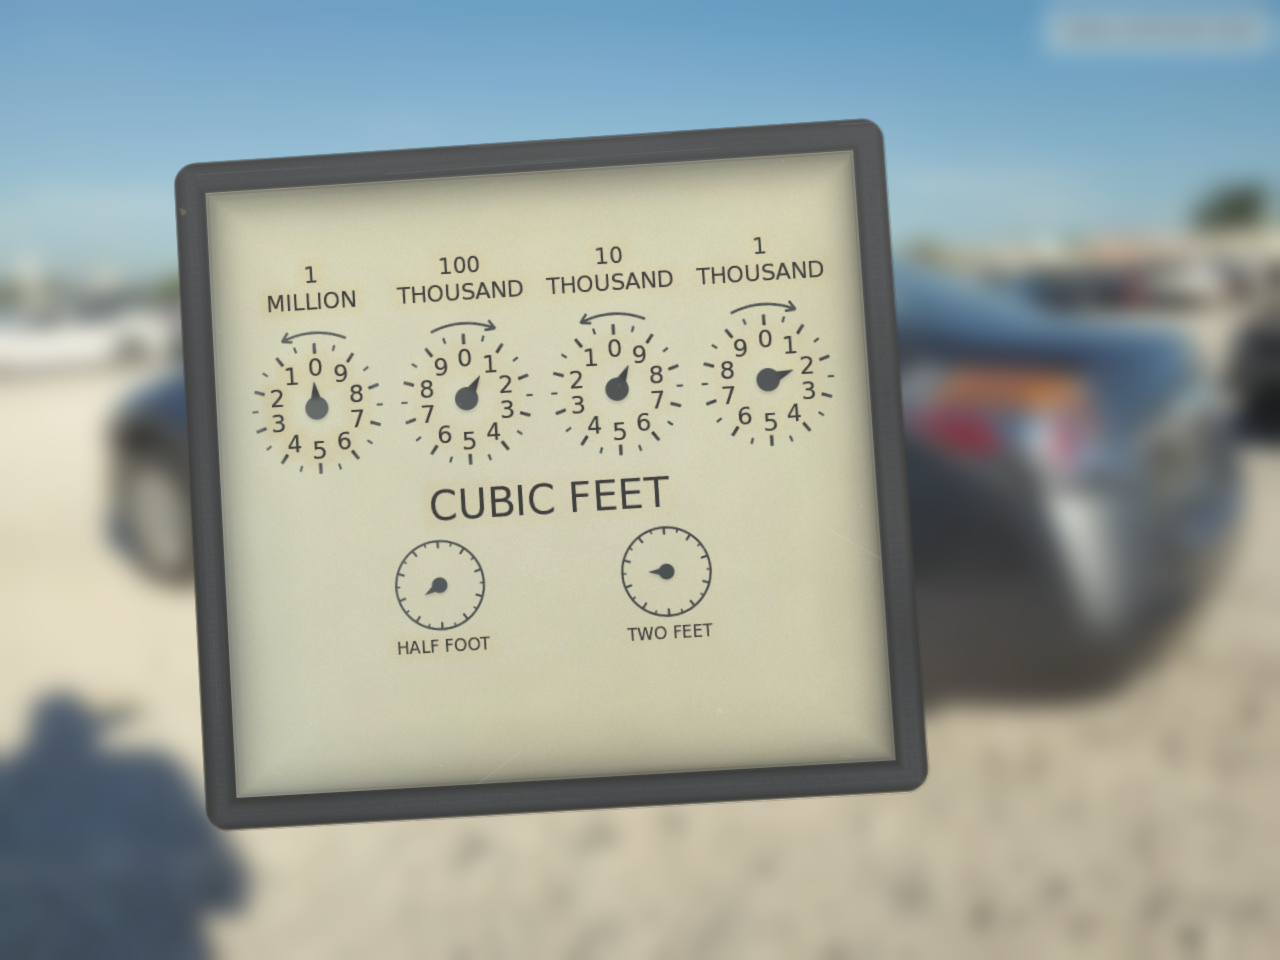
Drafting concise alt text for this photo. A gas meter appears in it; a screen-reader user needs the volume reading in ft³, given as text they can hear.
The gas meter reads 9200 ft³
